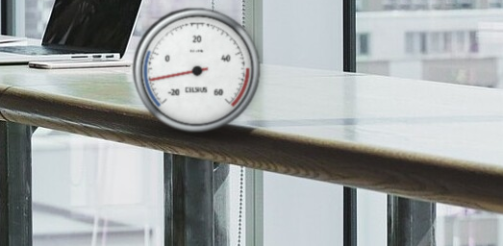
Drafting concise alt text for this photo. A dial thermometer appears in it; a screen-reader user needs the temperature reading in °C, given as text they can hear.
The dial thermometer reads -10 °C
